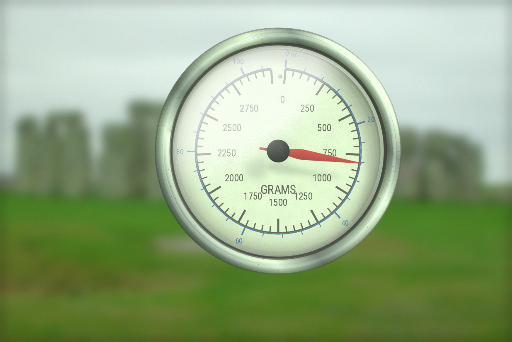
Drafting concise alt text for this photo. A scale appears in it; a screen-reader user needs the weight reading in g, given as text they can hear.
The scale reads 800 g
